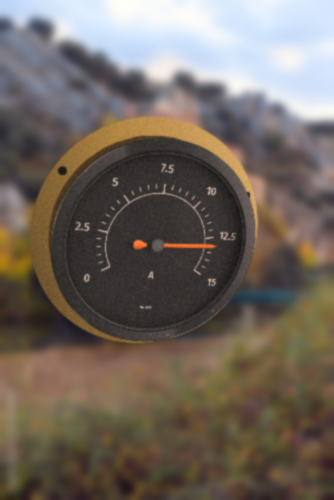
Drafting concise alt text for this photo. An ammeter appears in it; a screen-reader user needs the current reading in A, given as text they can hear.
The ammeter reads 13 A
